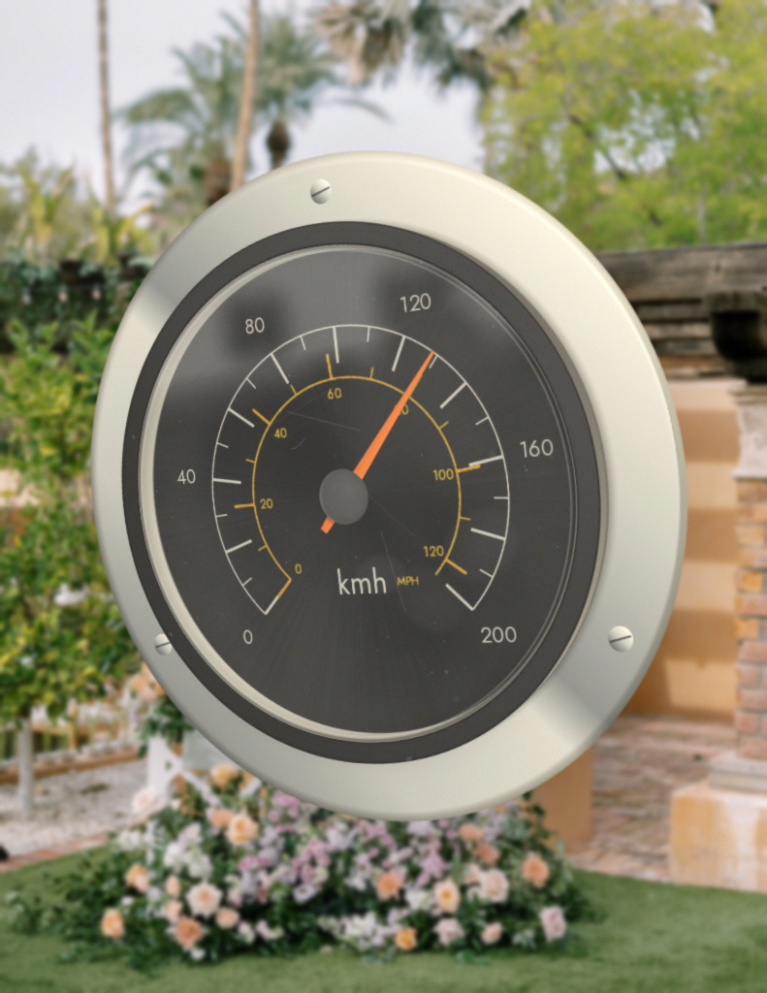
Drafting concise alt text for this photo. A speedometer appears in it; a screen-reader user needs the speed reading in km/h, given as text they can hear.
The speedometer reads 130 km/h
